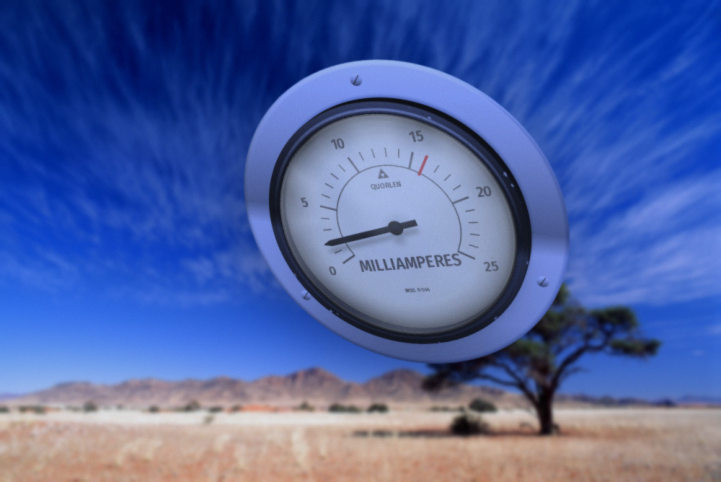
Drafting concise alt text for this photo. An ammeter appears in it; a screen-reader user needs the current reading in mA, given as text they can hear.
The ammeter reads 2 mA
